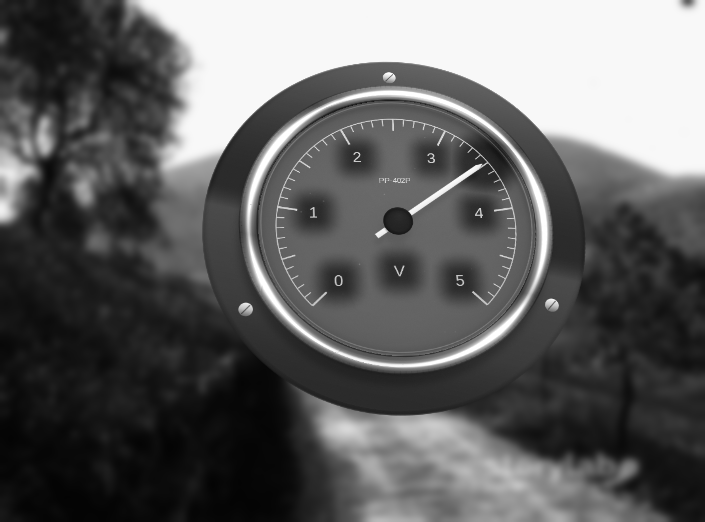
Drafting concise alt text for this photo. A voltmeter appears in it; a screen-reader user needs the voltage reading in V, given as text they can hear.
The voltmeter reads 3.5 V
